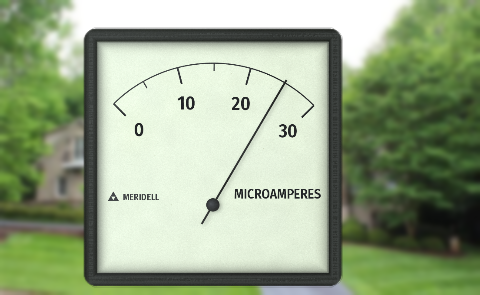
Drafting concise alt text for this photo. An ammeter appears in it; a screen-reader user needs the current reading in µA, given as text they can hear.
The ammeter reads 25 µA
